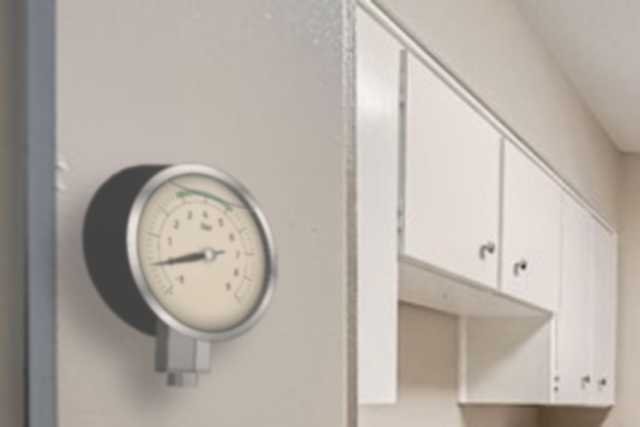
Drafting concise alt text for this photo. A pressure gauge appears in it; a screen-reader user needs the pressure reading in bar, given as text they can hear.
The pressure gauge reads 0 bar
